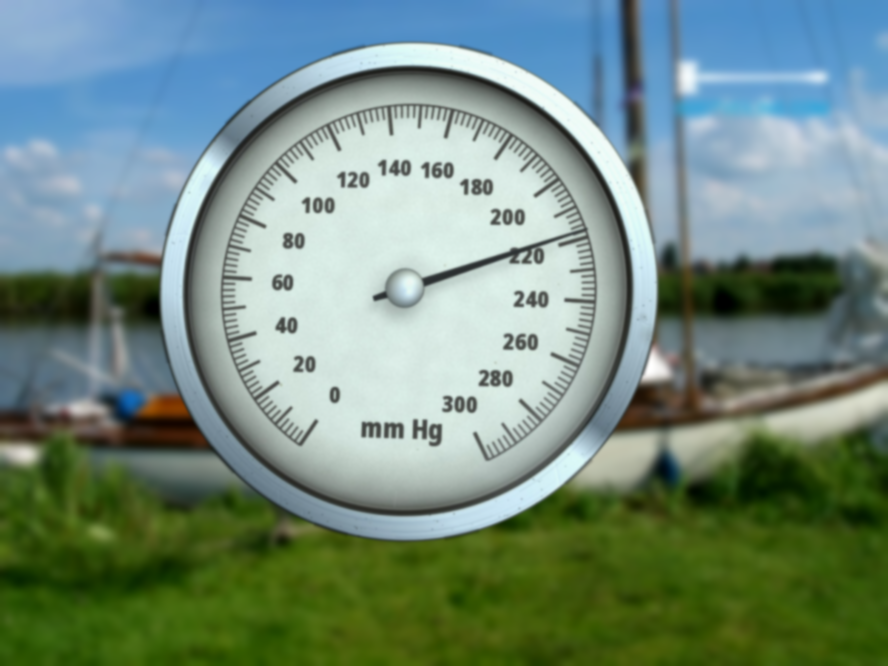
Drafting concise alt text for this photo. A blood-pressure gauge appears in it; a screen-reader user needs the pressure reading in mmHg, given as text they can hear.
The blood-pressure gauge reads 218 mmHg
